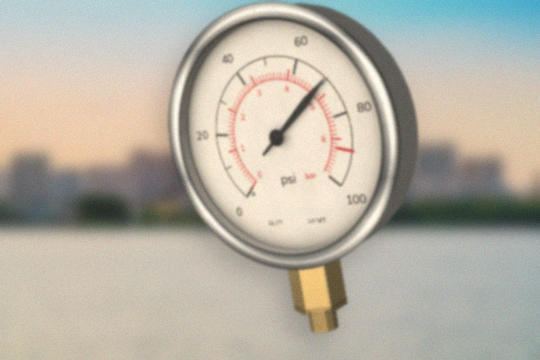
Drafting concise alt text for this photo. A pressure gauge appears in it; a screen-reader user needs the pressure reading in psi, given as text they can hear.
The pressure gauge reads 70 psi
